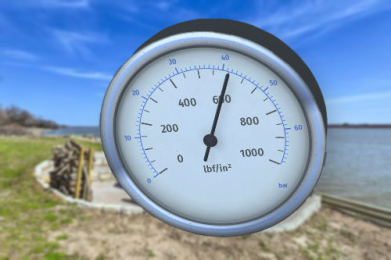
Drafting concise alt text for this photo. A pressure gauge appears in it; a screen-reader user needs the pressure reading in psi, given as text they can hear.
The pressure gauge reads 600 psi
